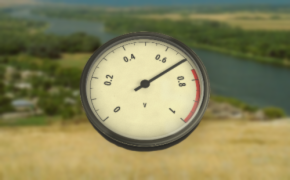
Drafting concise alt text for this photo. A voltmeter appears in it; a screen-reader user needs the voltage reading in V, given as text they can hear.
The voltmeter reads 0.7 V
